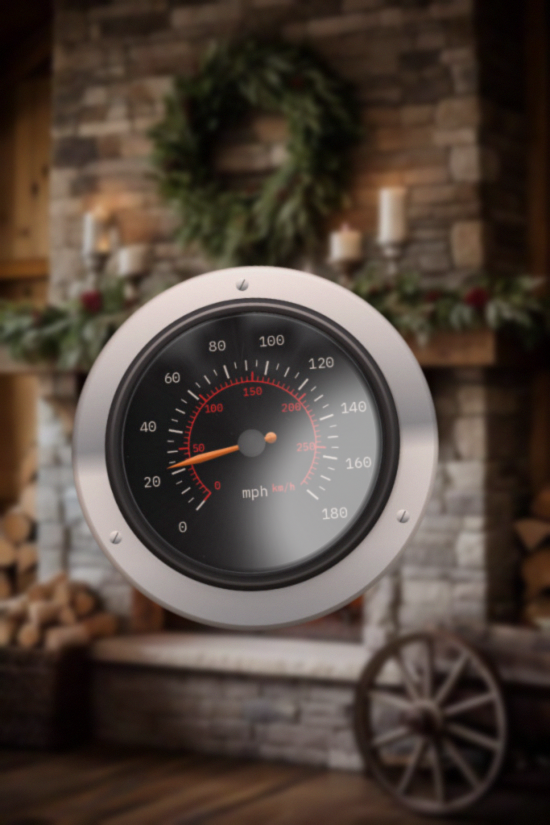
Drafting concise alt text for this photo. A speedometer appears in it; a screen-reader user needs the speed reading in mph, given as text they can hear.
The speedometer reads 22.5 mph
